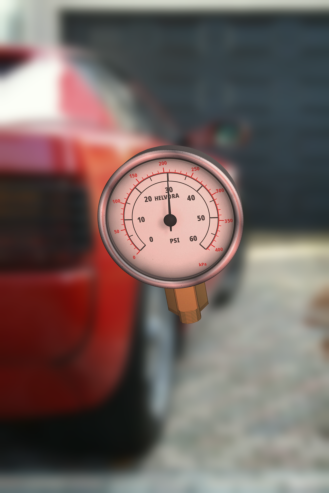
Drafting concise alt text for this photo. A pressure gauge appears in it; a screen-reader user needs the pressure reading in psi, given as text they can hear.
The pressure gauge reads 30 psi
